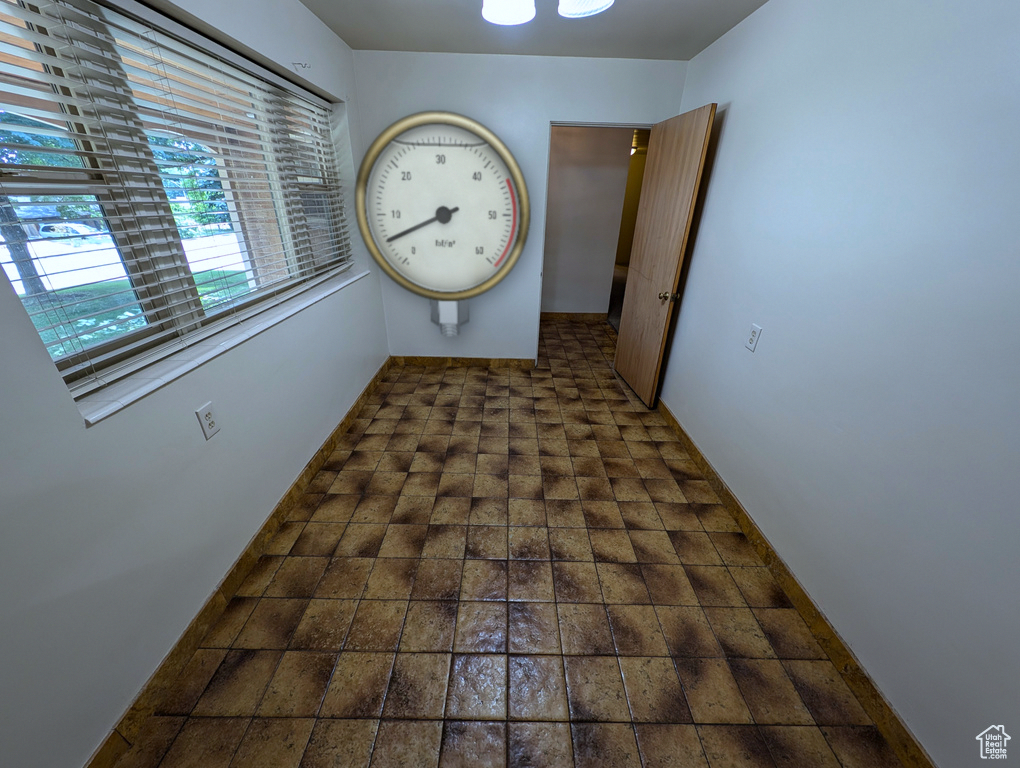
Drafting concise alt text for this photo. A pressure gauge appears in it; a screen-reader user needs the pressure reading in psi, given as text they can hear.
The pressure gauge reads 5 psi
